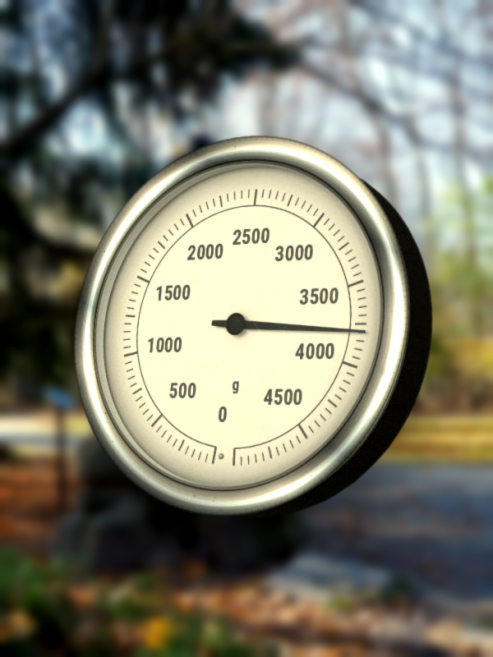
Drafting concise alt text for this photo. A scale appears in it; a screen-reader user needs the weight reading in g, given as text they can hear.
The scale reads 3800 g
